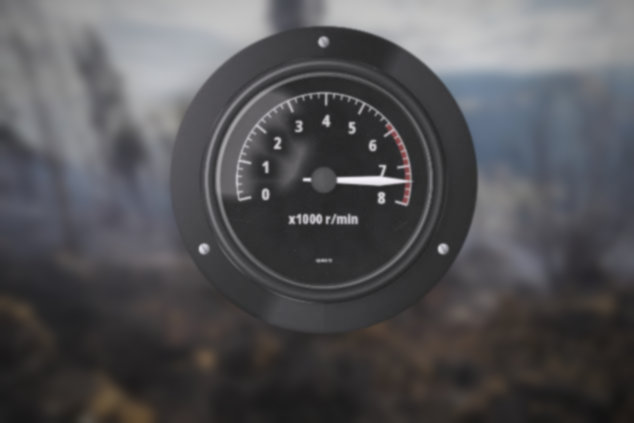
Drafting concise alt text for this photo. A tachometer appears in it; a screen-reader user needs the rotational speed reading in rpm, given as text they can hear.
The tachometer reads 7400 rpm
